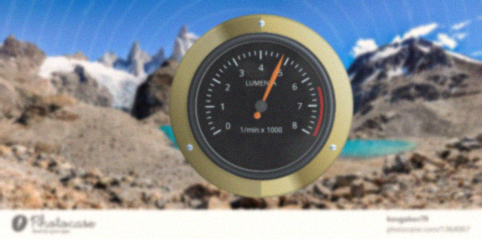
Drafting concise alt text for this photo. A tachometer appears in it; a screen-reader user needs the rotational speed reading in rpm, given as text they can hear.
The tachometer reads 4800 rpm
